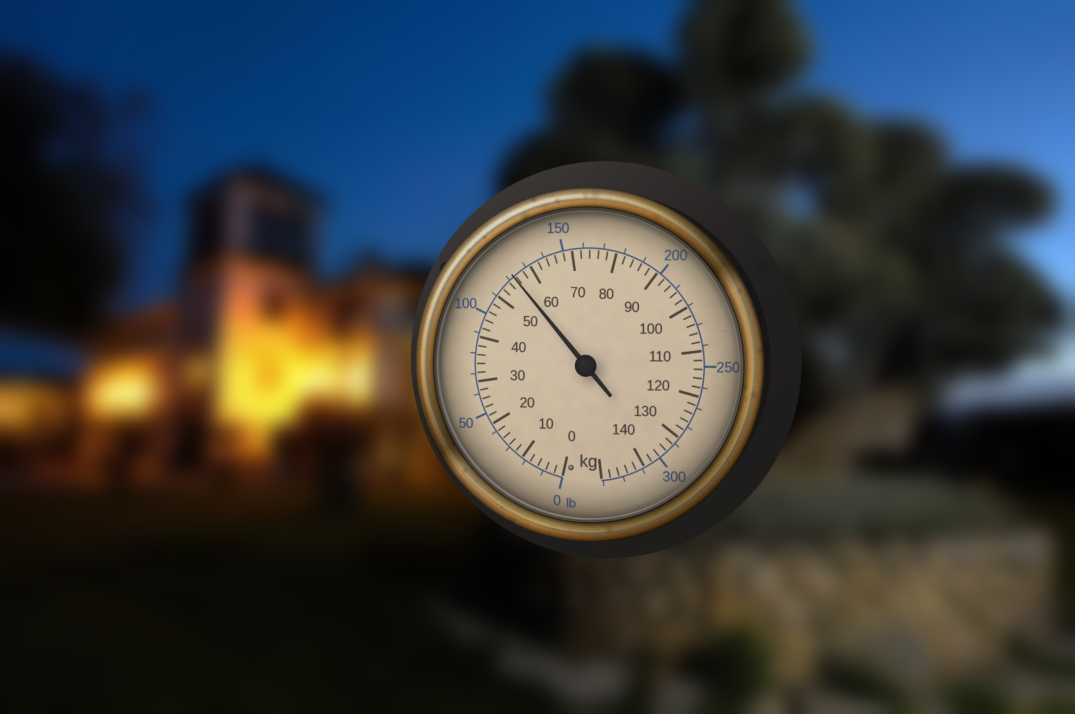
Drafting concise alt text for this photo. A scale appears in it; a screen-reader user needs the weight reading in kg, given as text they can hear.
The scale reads 56 kg
